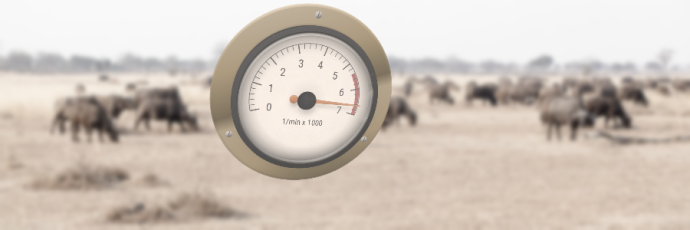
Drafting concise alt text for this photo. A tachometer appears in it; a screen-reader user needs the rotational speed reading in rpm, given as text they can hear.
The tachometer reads 6600 rpm
